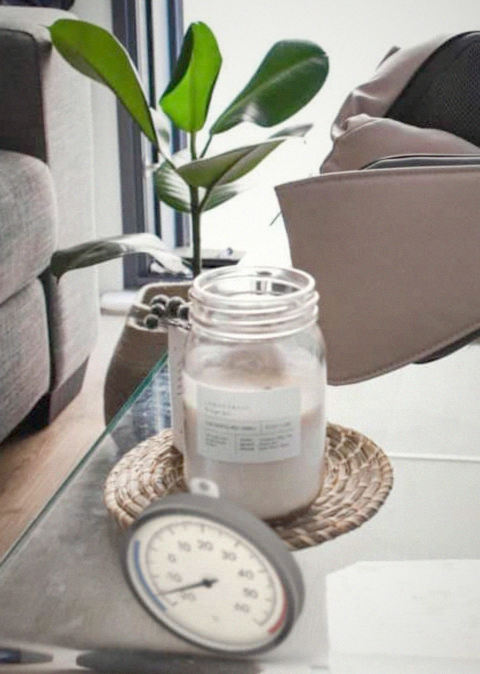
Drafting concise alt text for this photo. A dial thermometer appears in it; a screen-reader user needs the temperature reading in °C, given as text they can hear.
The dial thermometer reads -15 °C
